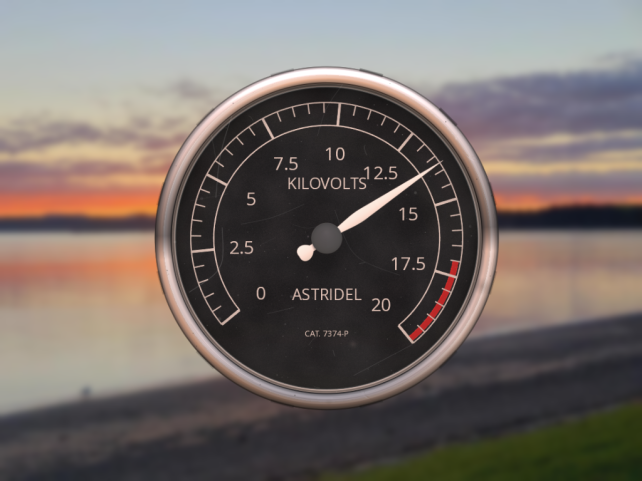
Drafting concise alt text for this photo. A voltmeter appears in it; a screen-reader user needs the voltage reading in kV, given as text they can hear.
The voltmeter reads 13.75 kV
